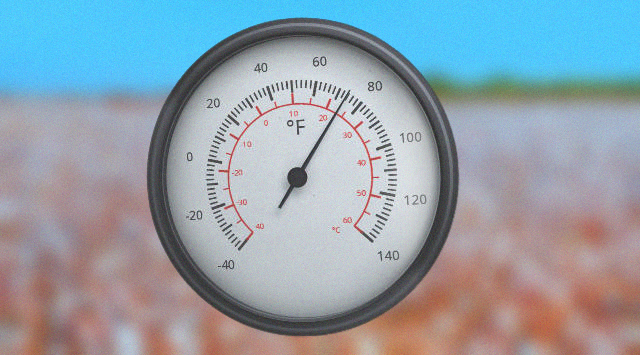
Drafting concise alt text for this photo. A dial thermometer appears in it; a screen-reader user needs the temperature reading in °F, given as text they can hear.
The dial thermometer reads 74 °F
